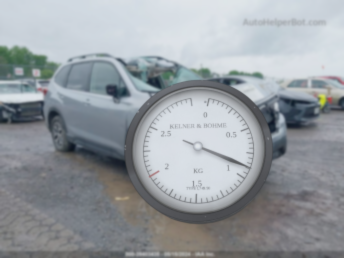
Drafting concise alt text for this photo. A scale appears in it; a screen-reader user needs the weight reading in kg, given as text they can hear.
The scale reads 0.9 kg
